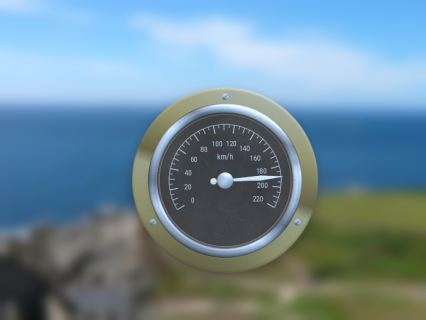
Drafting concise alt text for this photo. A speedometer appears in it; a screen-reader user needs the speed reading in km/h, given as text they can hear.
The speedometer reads 190 km/h
